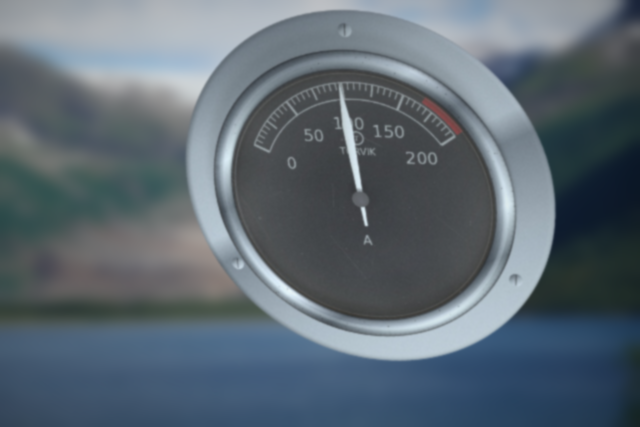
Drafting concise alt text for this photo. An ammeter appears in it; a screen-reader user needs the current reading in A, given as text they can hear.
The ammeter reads 100 A
